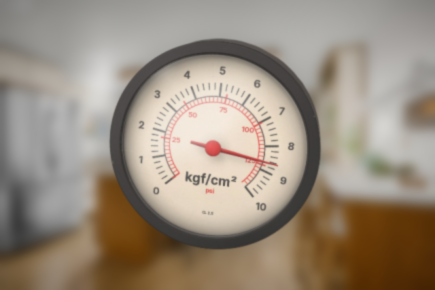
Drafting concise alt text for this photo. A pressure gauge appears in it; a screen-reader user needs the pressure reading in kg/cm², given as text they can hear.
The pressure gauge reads 8.6 kg/cm²
